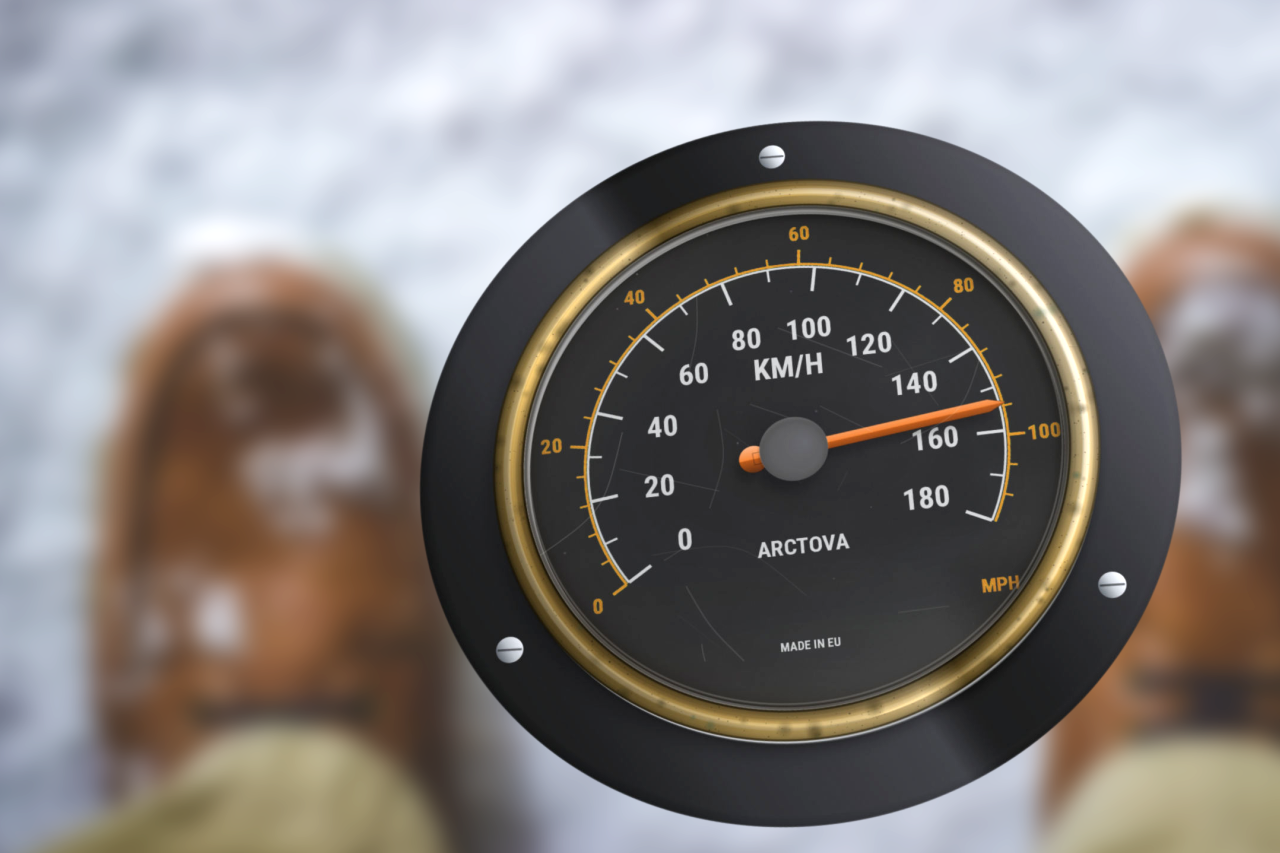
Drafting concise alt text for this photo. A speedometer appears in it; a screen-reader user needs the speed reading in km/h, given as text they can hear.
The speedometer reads 155 km/h
